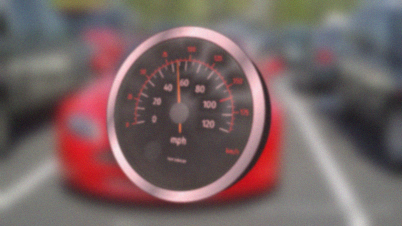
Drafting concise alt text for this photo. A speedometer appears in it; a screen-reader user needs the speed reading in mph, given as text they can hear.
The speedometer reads 55 mph
